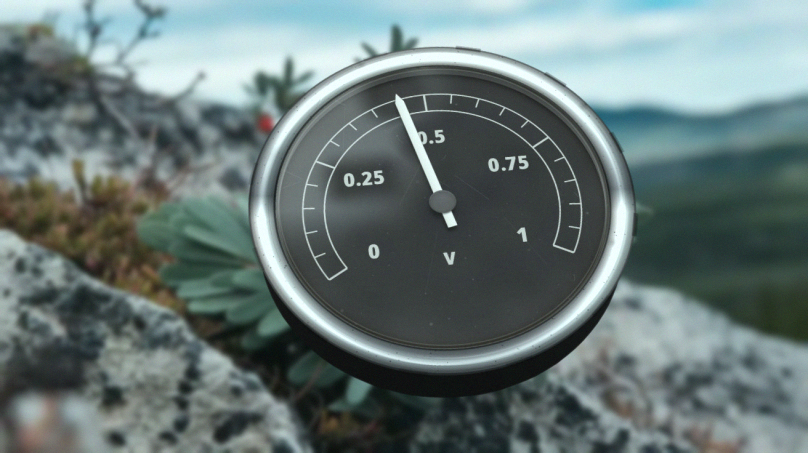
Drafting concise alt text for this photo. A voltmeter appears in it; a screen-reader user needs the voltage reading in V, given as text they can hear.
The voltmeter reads 0.45 V
